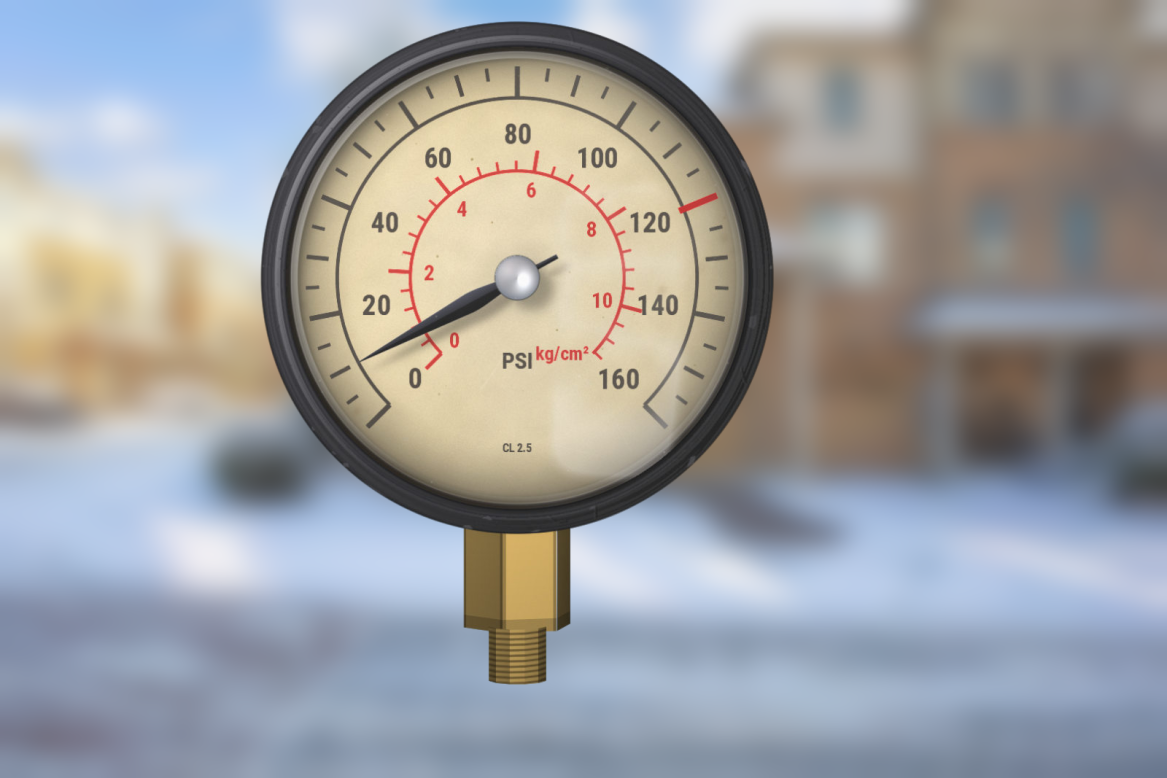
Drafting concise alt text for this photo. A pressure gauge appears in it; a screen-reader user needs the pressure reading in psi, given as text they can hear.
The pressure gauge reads 10 psi
